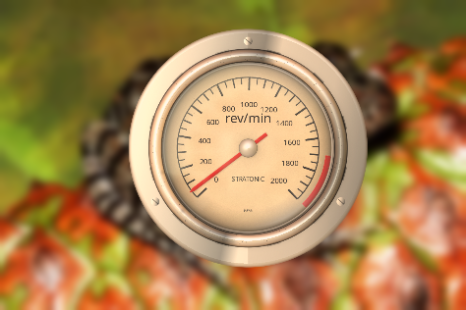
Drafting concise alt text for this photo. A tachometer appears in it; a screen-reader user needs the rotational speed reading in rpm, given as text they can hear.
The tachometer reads 50 rpm
